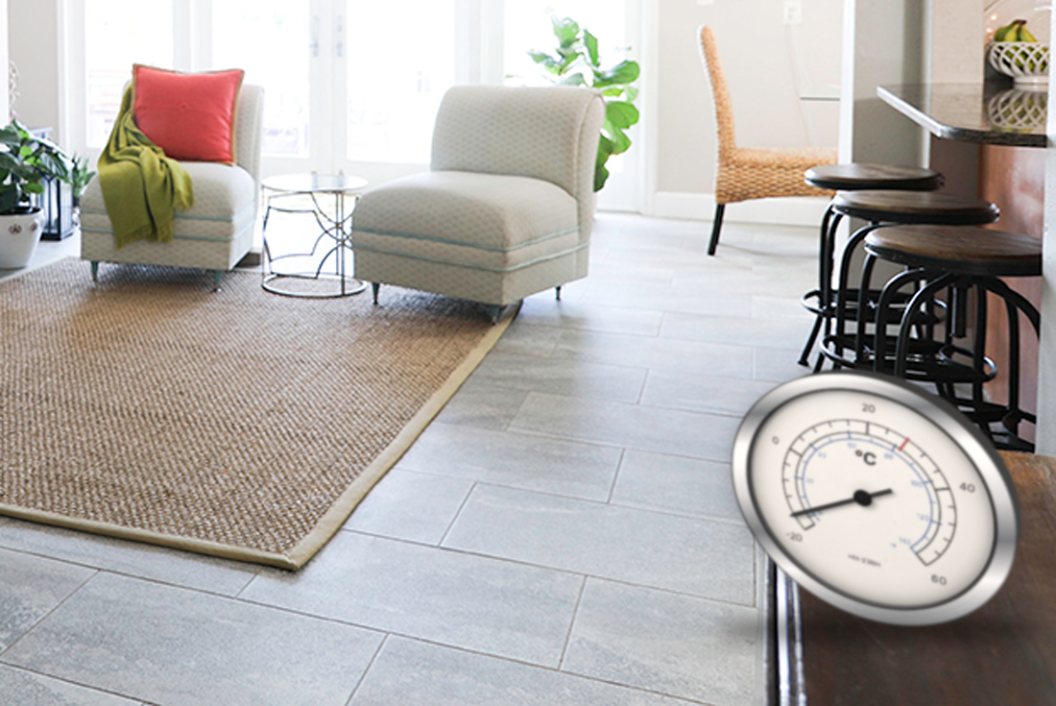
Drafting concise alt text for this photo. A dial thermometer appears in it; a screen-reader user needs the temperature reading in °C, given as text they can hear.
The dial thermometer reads -16 °C
